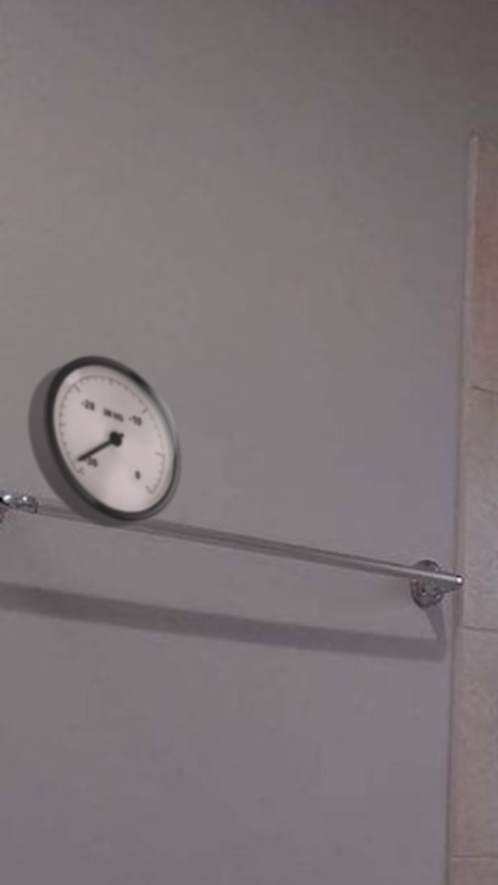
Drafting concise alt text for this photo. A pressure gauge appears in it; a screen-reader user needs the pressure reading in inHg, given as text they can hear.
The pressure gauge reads -29 inHg
